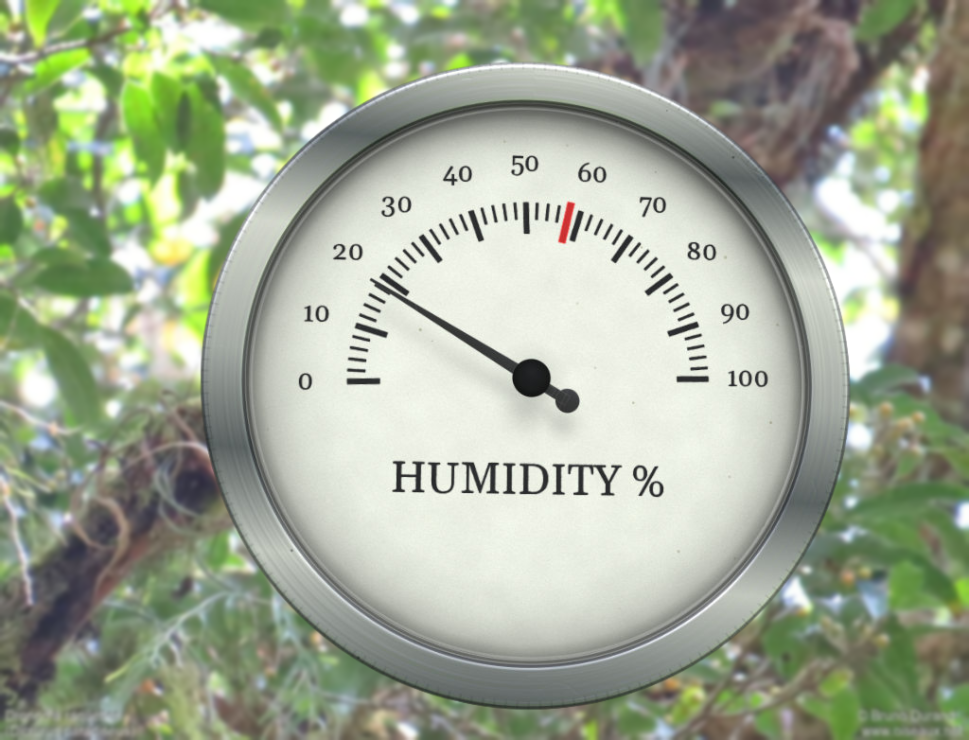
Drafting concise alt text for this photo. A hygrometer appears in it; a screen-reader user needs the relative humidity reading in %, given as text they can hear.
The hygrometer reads 18 %
